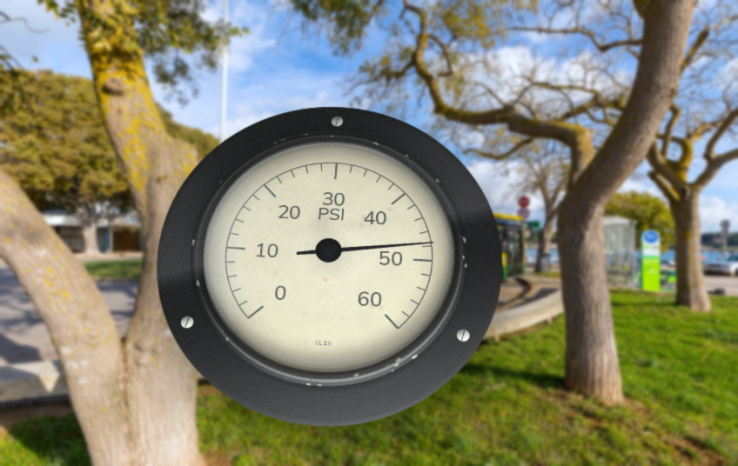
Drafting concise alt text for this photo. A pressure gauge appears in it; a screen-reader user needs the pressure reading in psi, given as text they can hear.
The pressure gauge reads 48 psi
